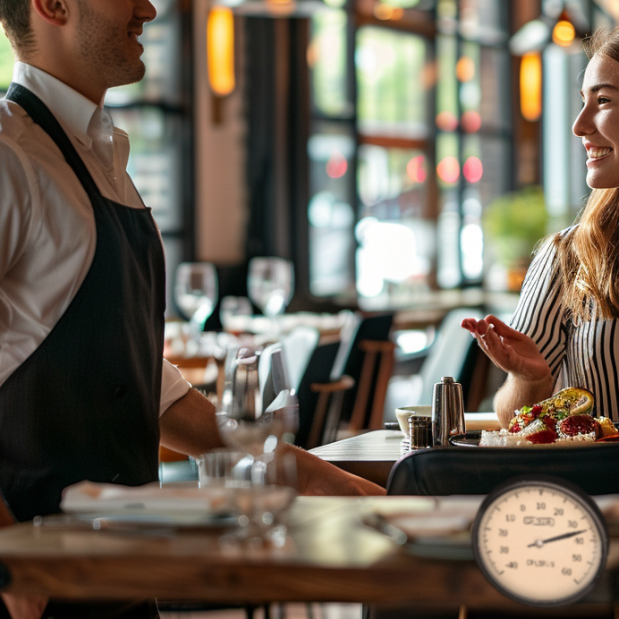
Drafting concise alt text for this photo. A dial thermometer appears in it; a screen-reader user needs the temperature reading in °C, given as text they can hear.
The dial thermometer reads 35 °C
